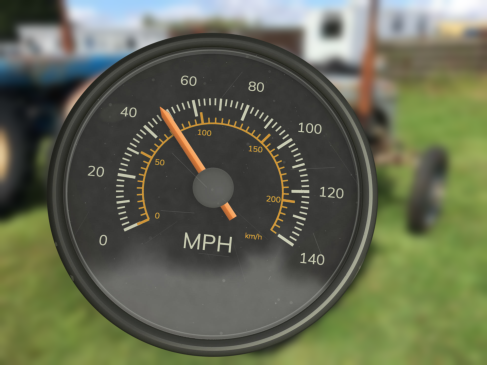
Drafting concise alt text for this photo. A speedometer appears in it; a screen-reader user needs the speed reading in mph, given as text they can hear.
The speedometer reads 48 mph
